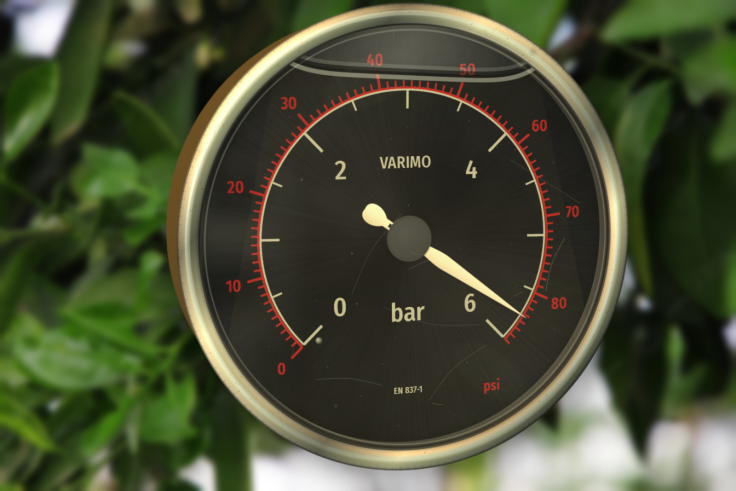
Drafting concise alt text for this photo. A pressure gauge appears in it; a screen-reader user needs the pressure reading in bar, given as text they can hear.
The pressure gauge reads 5.75 bar
